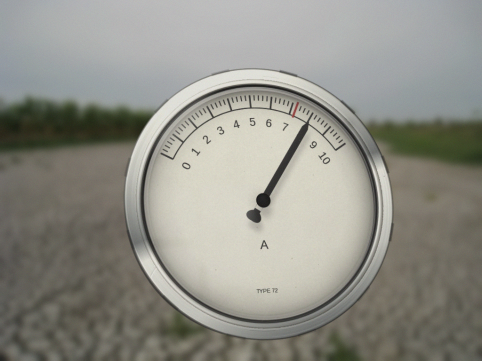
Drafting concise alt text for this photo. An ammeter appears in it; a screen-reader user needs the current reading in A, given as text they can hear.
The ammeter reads 8 A
